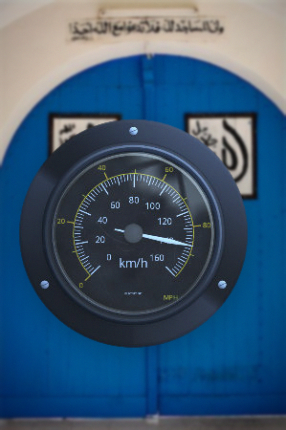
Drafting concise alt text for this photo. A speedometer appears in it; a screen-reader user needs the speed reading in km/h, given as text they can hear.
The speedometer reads 140 km/h
